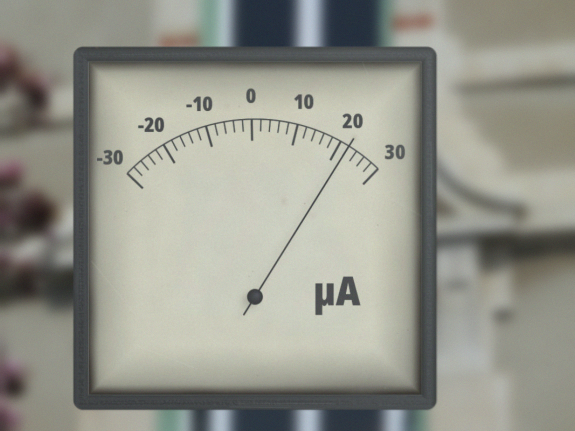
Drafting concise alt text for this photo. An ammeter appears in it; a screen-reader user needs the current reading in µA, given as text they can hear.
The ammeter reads 22 µA
